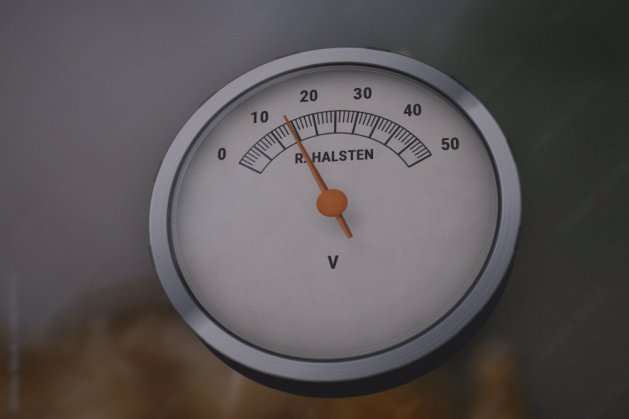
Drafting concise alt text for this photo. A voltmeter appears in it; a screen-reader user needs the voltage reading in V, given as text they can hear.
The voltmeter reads 14 V
